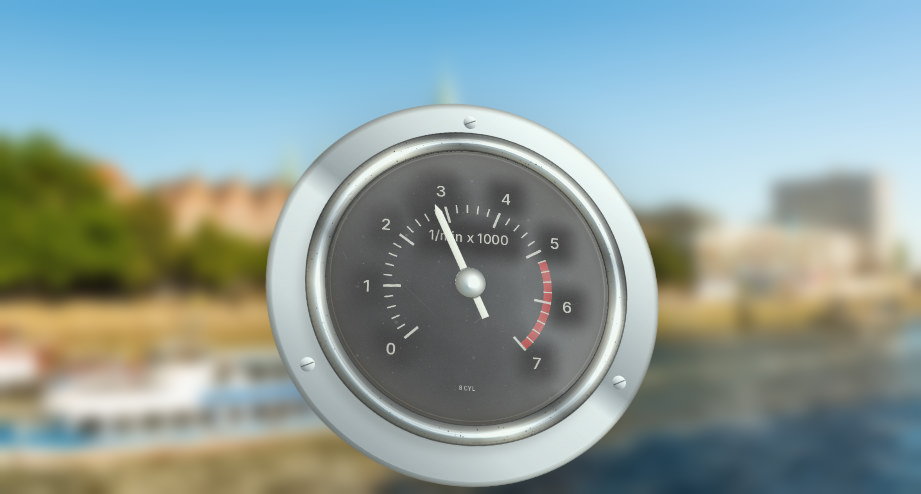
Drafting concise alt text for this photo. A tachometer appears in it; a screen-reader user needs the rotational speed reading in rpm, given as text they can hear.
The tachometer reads 2800 rpm
